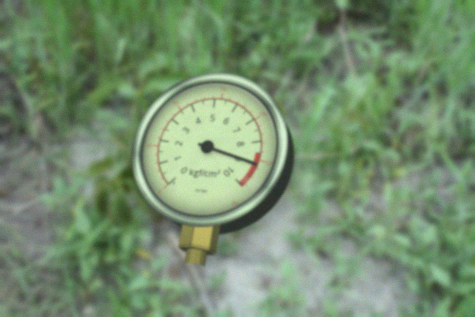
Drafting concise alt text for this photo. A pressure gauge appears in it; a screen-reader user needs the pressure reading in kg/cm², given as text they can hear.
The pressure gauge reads 9 kg/cm²
